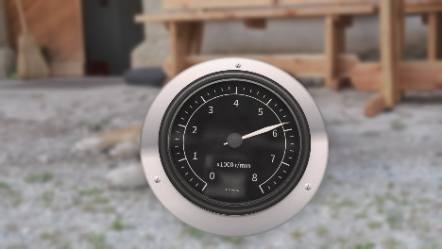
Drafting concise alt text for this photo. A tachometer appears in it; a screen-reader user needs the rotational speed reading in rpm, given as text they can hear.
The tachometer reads 5800 rpm
